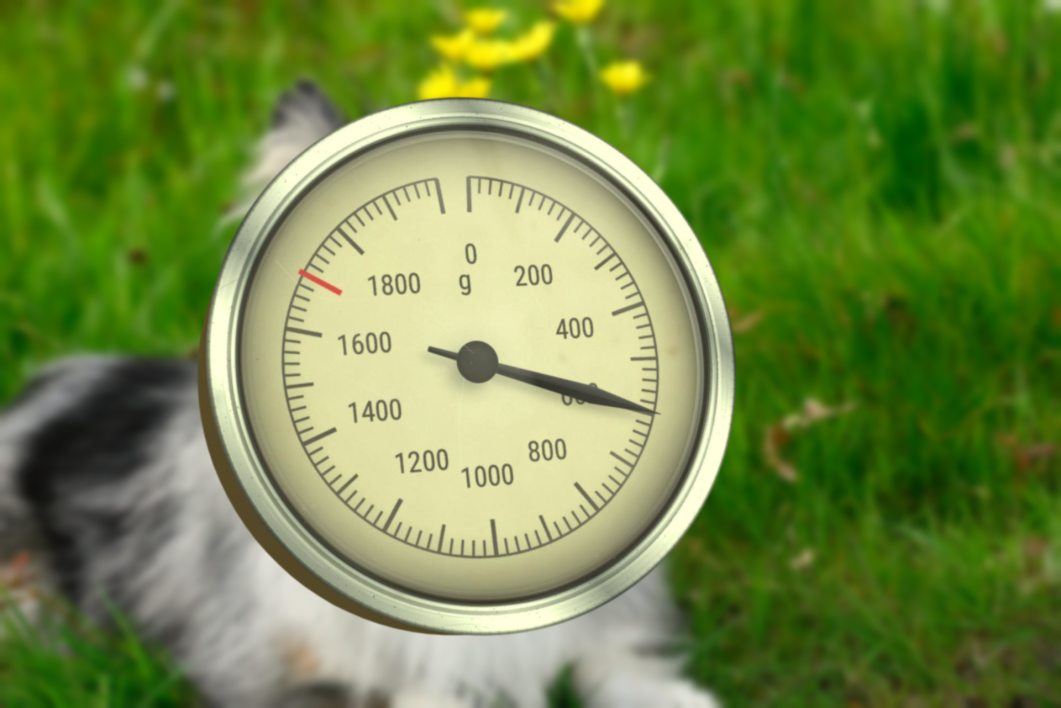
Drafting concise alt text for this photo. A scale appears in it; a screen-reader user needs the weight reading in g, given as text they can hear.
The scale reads 600 g
